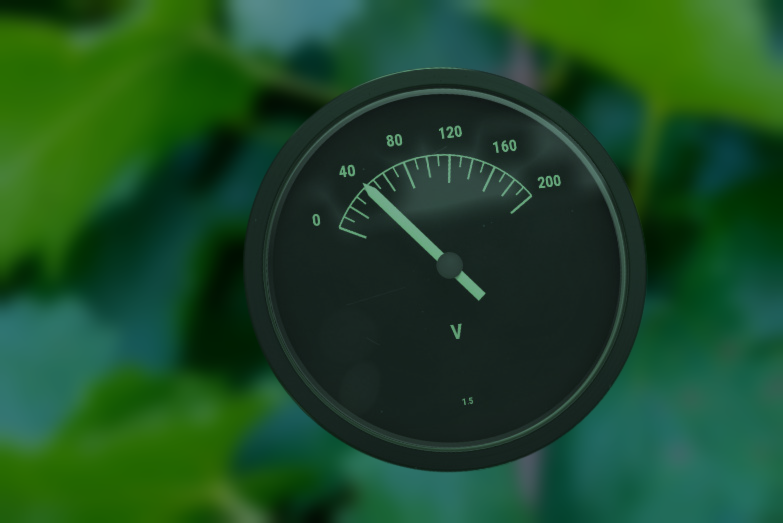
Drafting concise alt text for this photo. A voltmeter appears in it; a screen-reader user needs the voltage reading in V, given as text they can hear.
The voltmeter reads 40 V
